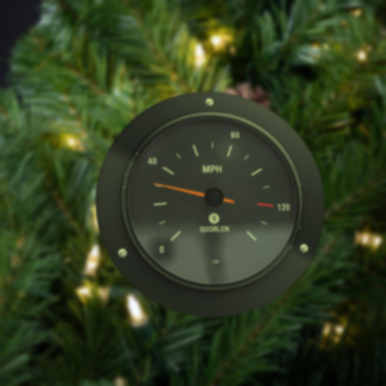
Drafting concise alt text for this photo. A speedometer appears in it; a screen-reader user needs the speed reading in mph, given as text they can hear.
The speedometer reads 30 mph
